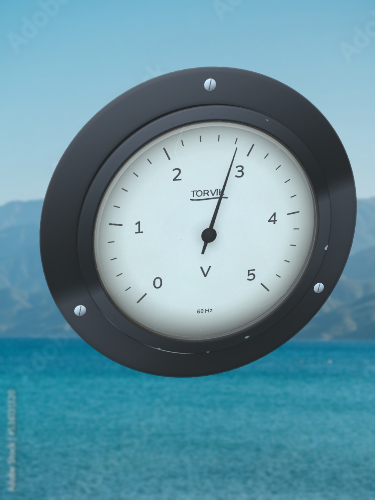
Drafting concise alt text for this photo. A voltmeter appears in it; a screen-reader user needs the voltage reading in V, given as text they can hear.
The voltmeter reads 2.8 V
